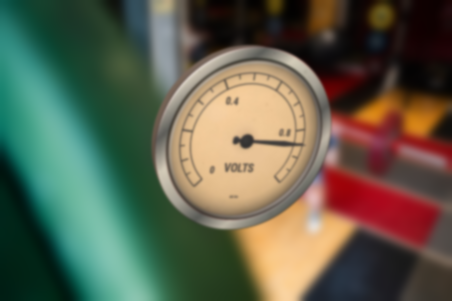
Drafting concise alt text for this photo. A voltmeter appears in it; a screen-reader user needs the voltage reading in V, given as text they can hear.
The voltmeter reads 0.85 V
